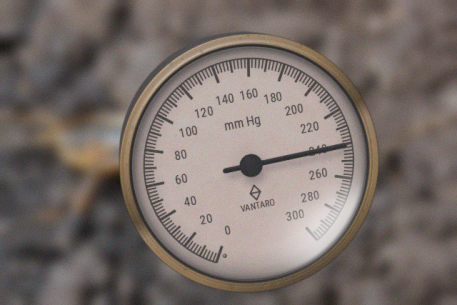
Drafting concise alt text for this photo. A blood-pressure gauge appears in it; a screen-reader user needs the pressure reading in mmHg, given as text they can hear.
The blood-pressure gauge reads 240 mmHg
